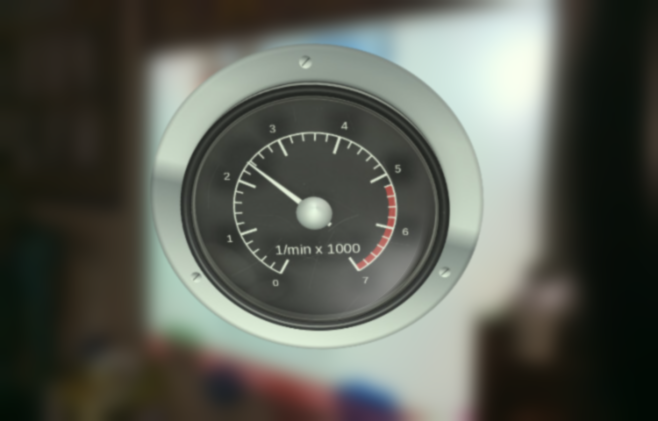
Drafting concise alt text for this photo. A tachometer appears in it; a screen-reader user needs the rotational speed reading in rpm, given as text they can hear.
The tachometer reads 2400 rpm
